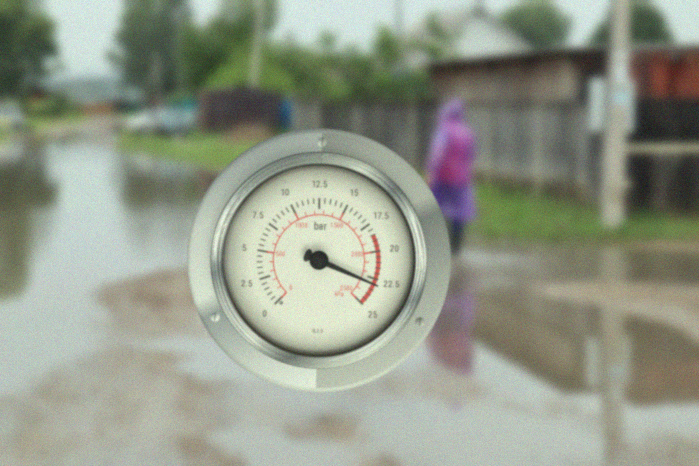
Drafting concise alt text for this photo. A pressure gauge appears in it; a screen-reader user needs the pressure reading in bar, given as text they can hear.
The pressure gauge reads 23 bar
